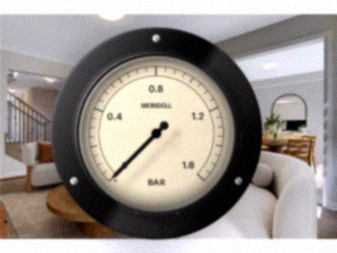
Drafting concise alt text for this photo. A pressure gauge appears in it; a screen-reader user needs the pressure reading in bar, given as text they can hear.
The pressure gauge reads 0 bar
